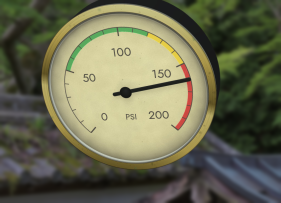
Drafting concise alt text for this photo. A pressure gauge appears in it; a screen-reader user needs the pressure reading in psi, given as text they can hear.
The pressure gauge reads 160 psi
